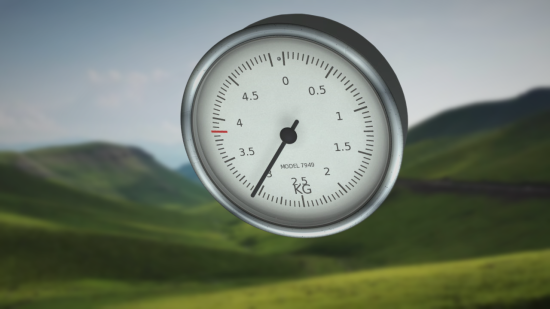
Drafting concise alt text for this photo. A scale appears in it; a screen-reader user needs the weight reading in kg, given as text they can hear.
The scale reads 3.05 kg
